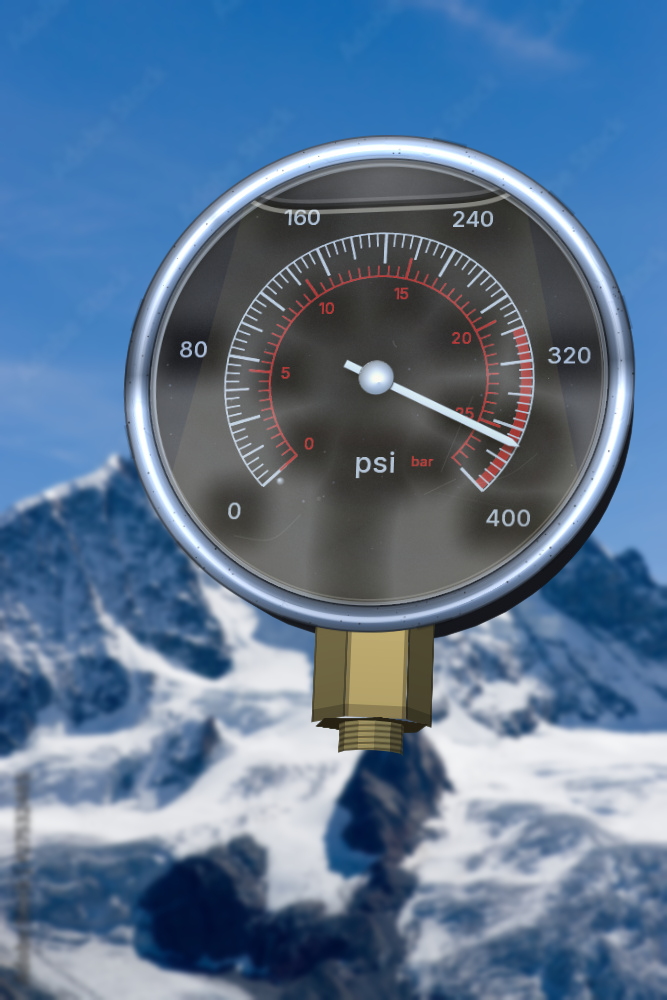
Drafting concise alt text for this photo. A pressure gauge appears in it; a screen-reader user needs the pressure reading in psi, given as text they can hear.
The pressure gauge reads 370 psi
